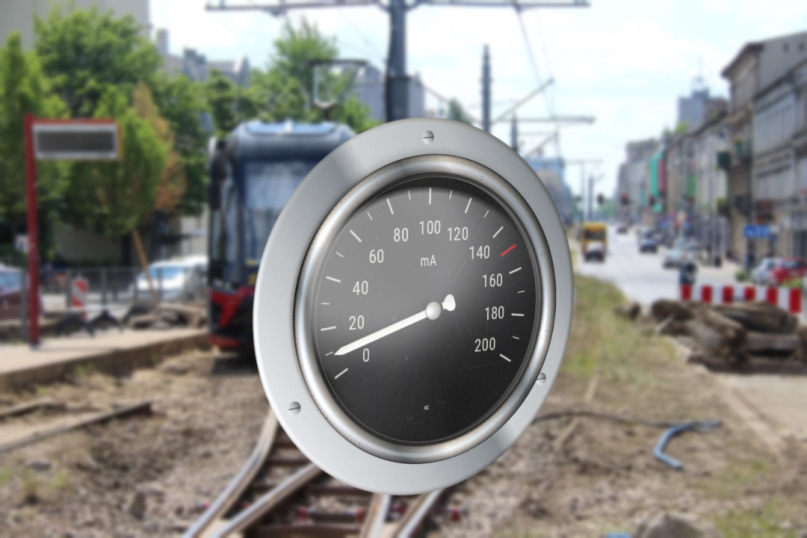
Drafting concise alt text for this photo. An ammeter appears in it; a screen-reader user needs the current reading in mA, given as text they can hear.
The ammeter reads 10 mA
